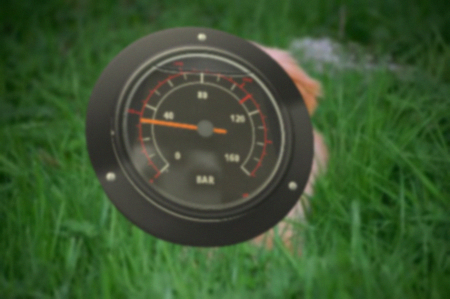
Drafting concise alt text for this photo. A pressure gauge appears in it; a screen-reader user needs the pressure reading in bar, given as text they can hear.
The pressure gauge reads 30 bar
